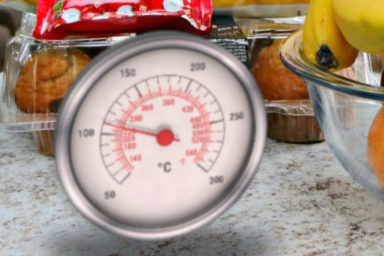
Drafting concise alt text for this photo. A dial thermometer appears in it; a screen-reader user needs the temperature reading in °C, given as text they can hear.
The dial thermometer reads 110 °C
